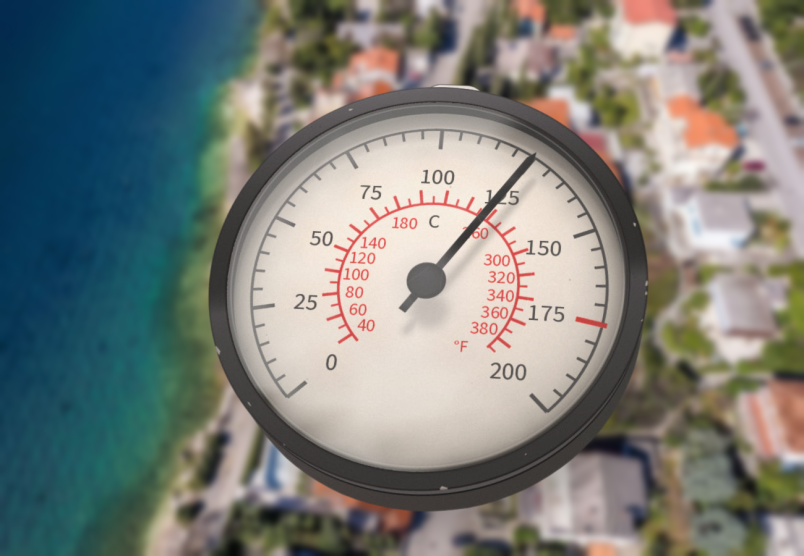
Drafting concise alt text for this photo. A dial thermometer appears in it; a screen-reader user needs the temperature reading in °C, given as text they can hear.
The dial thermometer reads 125 °C
